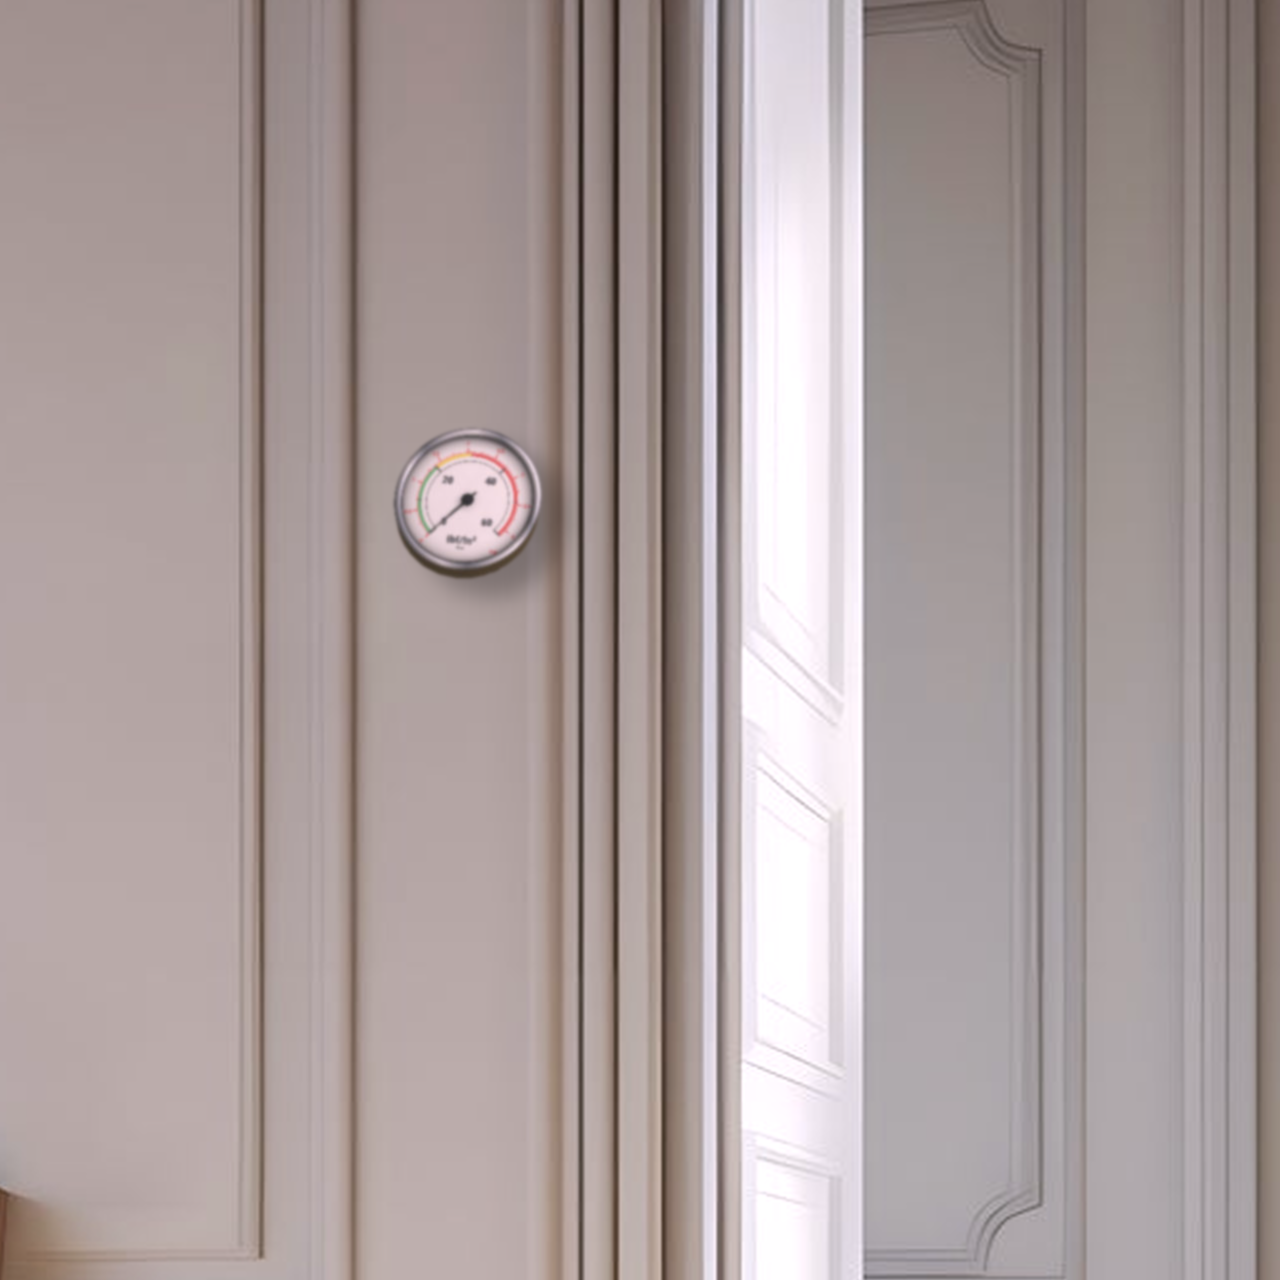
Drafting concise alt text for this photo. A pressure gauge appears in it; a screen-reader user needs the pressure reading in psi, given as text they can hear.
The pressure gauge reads 0 psi
